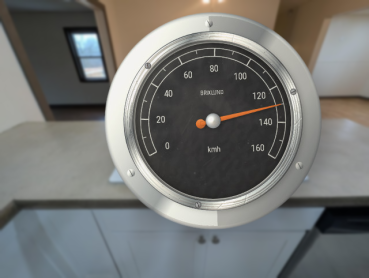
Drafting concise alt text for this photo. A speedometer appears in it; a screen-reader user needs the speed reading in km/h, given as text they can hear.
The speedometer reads 130 km/h
